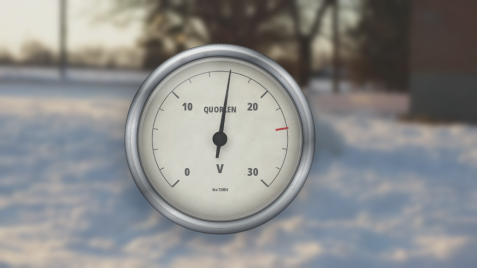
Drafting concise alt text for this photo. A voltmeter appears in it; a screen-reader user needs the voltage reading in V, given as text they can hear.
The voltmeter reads 16 V
